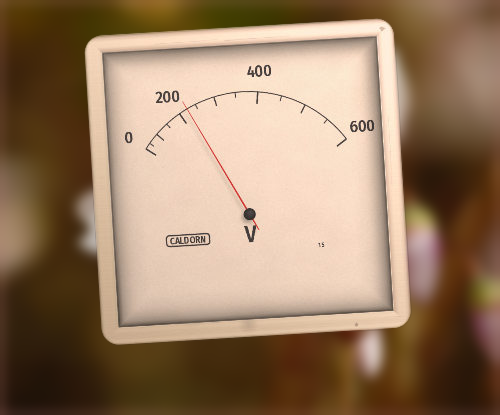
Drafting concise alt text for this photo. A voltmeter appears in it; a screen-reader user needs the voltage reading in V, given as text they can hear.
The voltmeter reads 225 V
